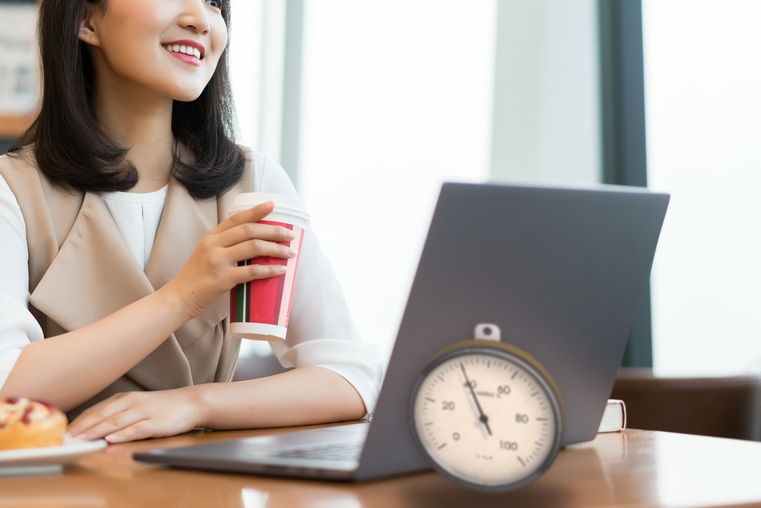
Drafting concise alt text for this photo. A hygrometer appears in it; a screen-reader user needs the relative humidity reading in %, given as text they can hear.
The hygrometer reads 40 %
